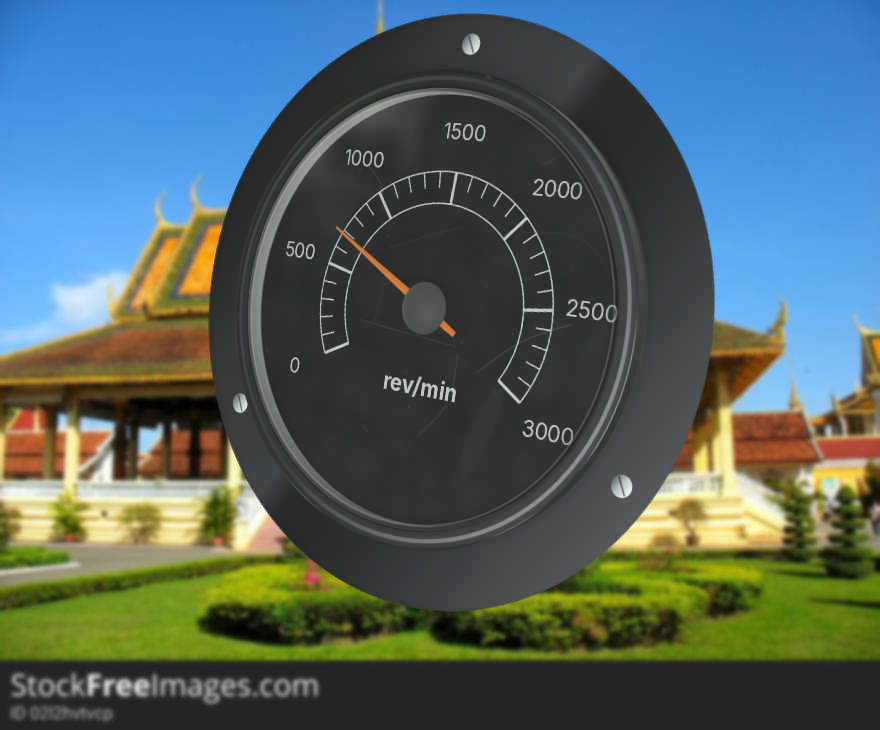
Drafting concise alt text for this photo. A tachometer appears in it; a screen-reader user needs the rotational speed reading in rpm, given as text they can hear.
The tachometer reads 700 rpm
